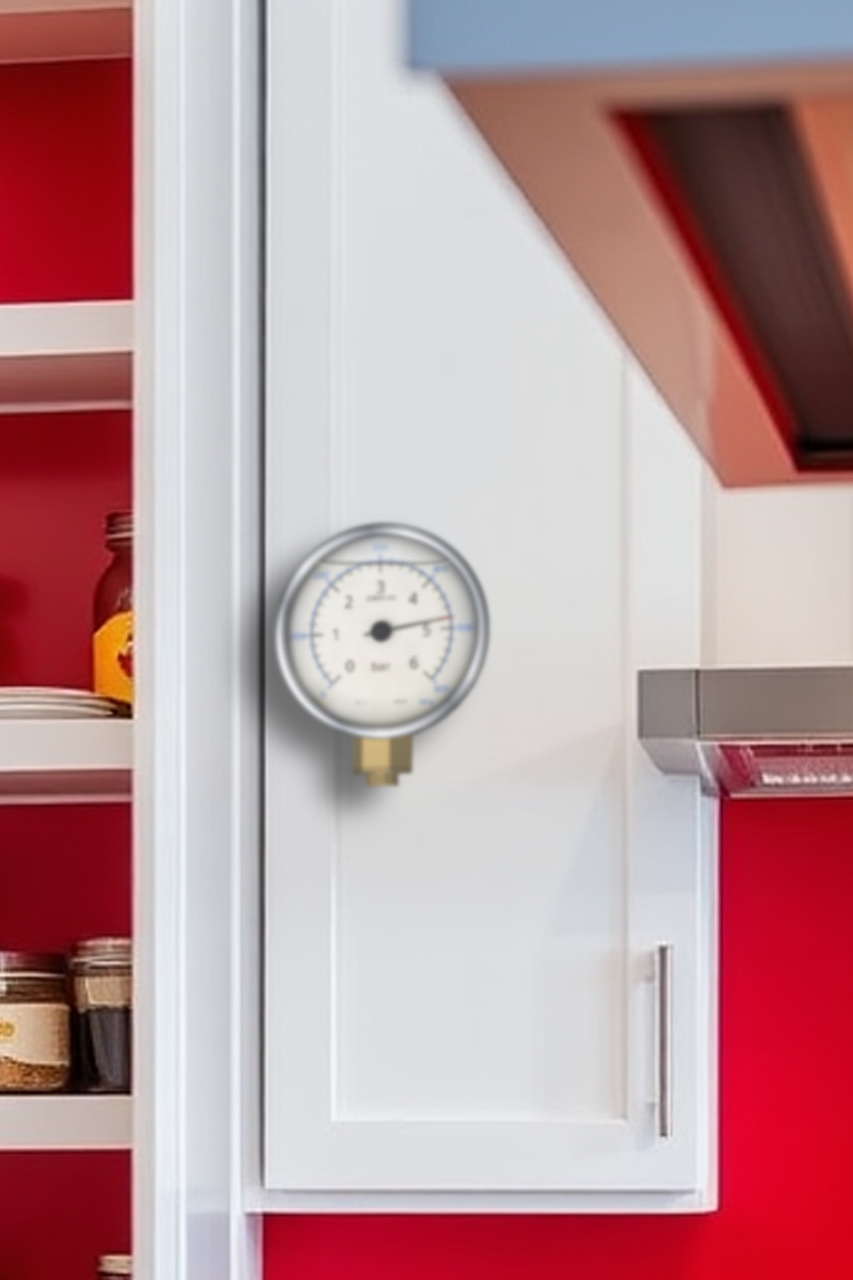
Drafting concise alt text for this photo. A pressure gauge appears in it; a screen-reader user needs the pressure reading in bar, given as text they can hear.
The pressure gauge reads 4.8 bar
